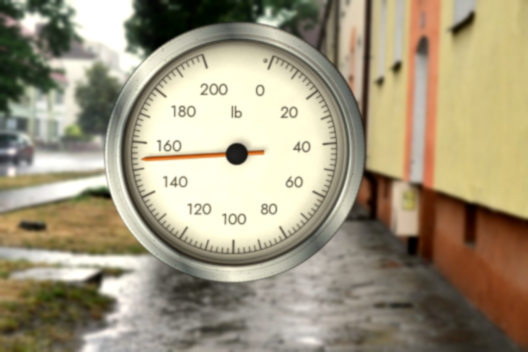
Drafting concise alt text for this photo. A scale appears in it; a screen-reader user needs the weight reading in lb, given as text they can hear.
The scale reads 154 lb
